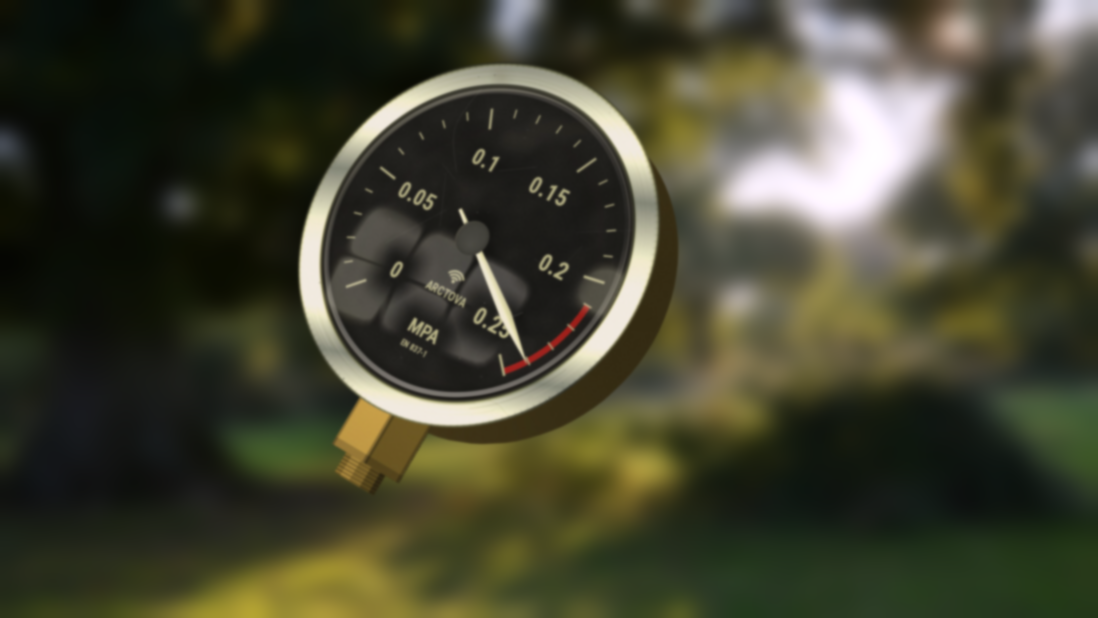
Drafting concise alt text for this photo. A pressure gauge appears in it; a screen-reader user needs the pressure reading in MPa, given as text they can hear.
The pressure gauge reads 0.24 MPa
